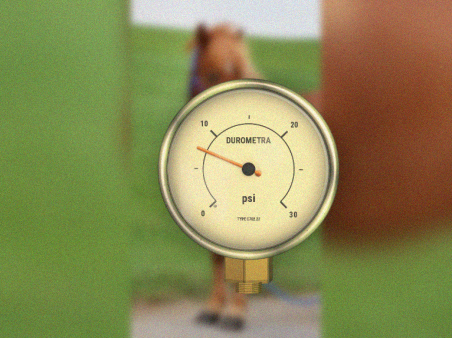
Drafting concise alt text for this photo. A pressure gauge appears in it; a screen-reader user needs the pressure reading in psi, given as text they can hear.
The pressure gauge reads 7.5 psi
